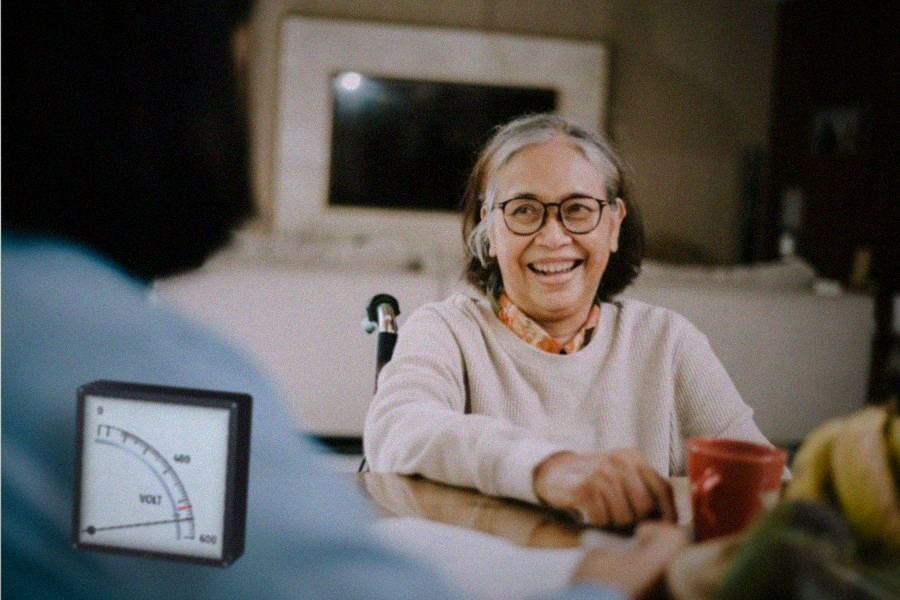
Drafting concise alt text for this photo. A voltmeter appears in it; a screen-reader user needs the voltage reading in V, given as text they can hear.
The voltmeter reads 550 V
